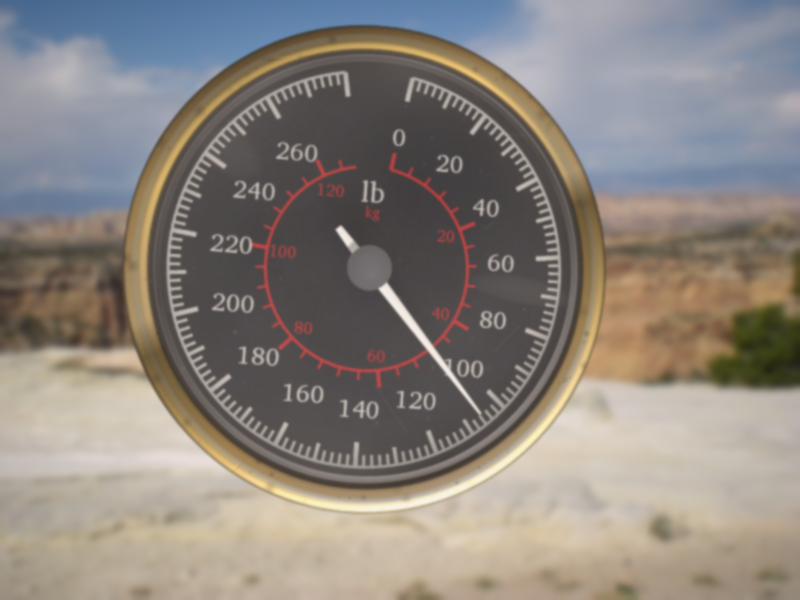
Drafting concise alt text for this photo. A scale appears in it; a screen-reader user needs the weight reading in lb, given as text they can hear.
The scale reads 106 lb
